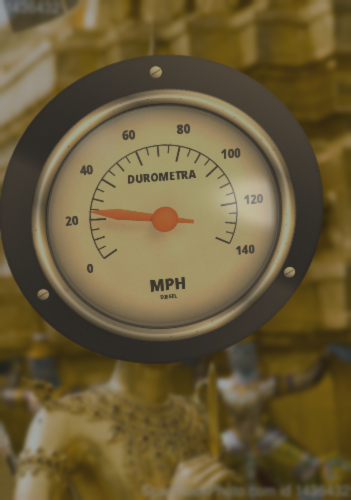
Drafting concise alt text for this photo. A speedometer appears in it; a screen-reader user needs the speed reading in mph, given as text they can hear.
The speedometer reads 25 mph
